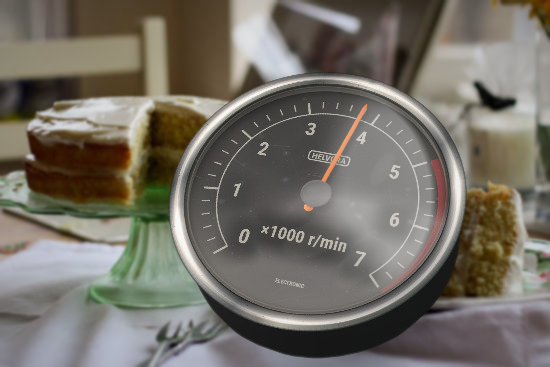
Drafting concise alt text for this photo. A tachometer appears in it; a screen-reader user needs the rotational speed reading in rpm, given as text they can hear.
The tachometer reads 3800 rpm
